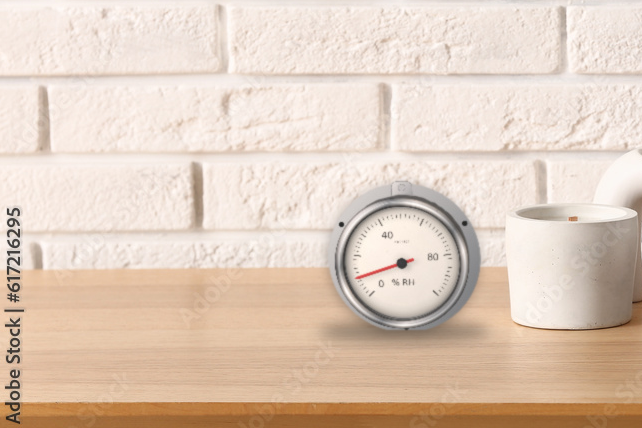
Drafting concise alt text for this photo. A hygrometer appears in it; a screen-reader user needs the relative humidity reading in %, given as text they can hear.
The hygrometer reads 10 %
